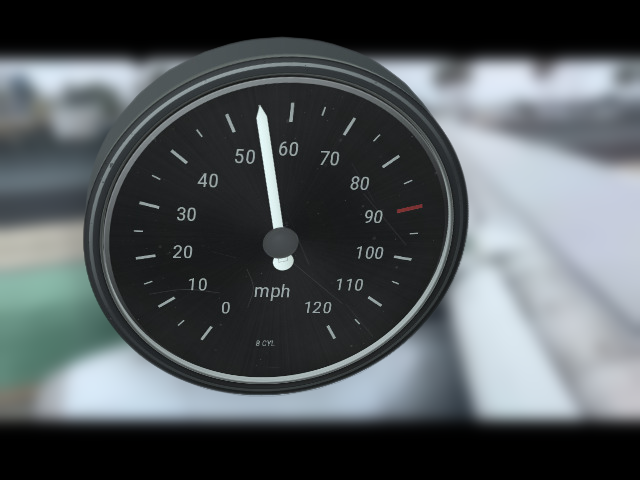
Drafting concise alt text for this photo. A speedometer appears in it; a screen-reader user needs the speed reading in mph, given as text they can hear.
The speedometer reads 55 mph
